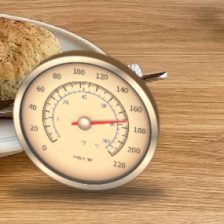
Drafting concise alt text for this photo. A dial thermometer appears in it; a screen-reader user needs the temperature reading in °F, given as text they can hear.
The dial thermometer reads 170 °F
